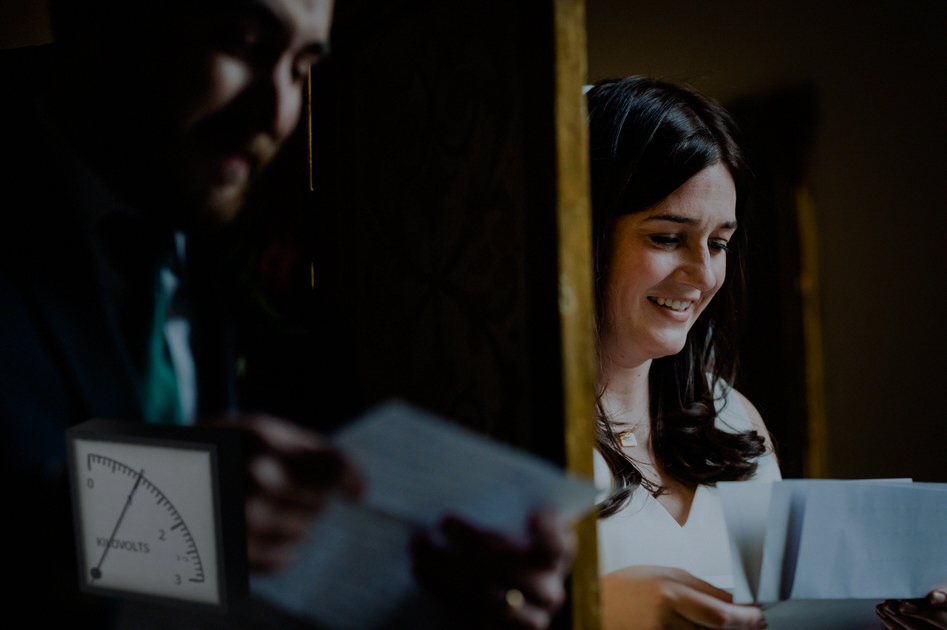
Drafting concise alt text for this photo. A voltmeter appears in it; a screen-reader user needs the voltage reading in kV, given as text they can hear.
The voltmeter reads 1 kV
